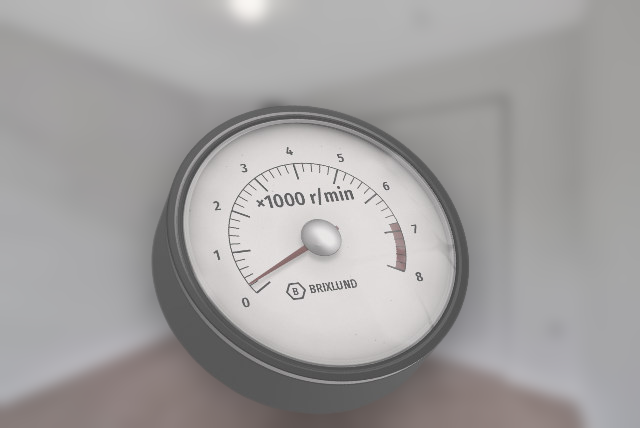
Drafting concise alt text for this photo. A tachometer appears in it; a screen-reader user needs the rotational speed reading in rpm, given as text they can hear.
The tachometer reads 200 rpm
